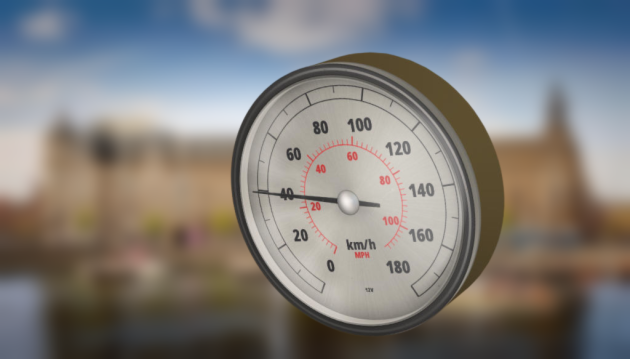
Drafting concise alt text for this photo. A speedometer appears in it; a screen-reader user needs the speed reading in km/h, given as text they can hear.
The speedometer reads 40 km/h
